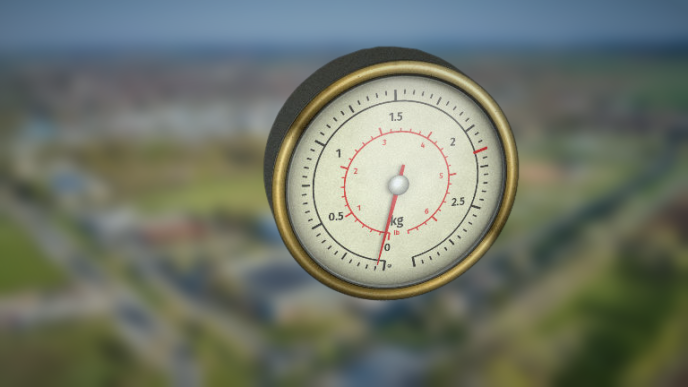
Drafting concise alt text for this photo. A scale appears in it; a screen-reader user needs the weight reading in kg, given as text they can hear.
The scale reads 0.05 kg
